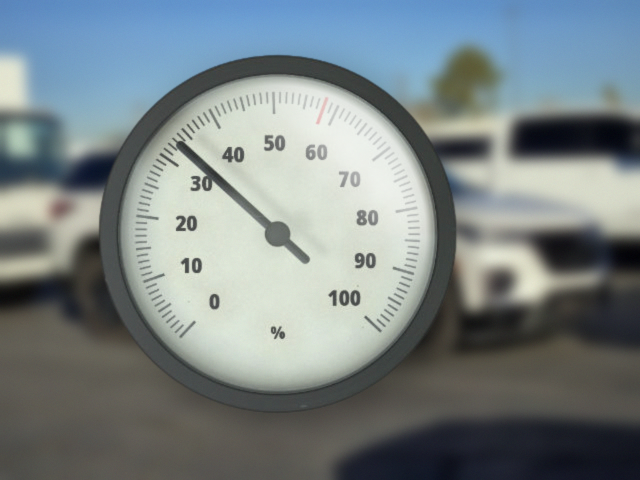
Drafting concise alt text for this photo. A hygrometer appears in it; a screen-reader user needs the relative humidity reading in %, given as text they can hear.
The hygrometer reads 33 %
